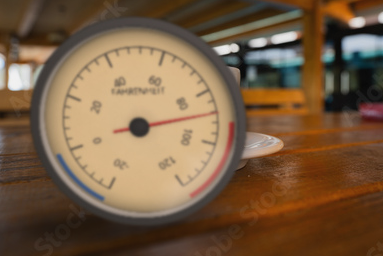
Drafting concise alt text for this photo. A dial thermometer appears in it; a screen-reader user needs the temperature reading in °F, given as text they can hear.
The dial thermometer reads 88 °F
